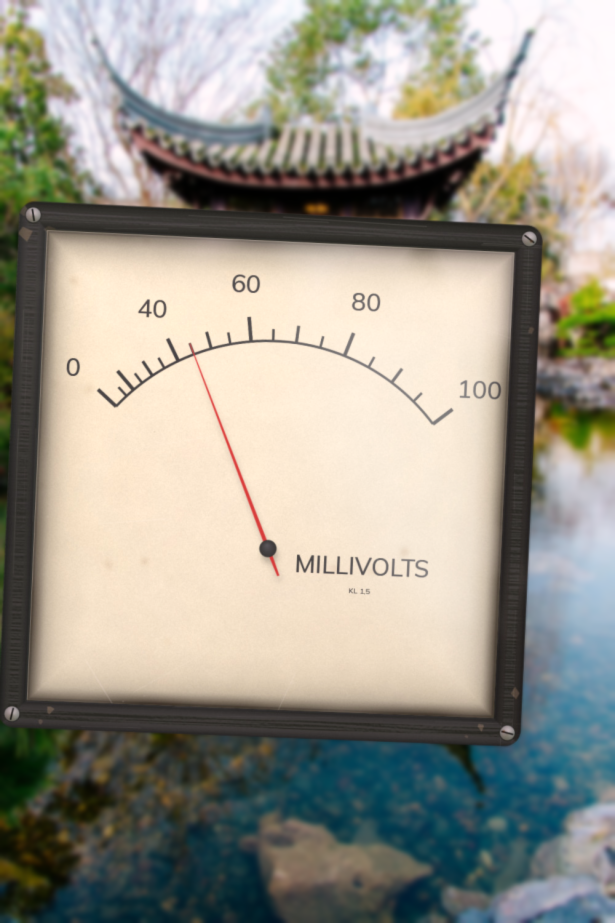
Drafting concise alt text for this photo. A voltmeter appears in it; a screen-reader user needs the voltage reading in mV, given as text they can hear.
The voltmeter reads 45 mV
